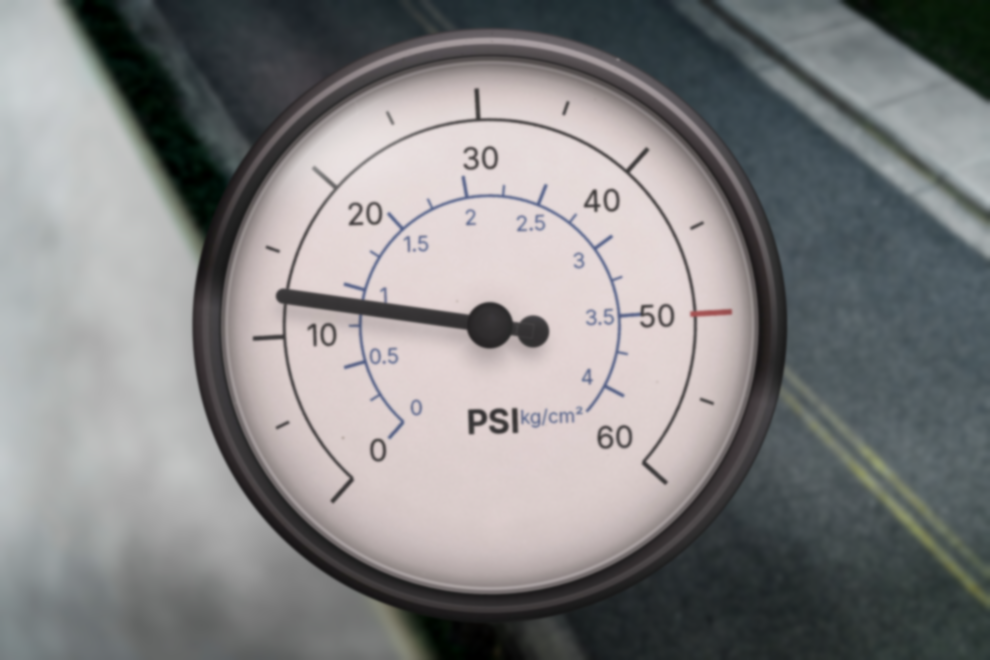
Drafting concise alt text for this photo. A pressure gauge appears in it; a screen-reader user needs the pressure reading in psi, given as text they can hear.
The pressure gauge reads 12.5 psi
